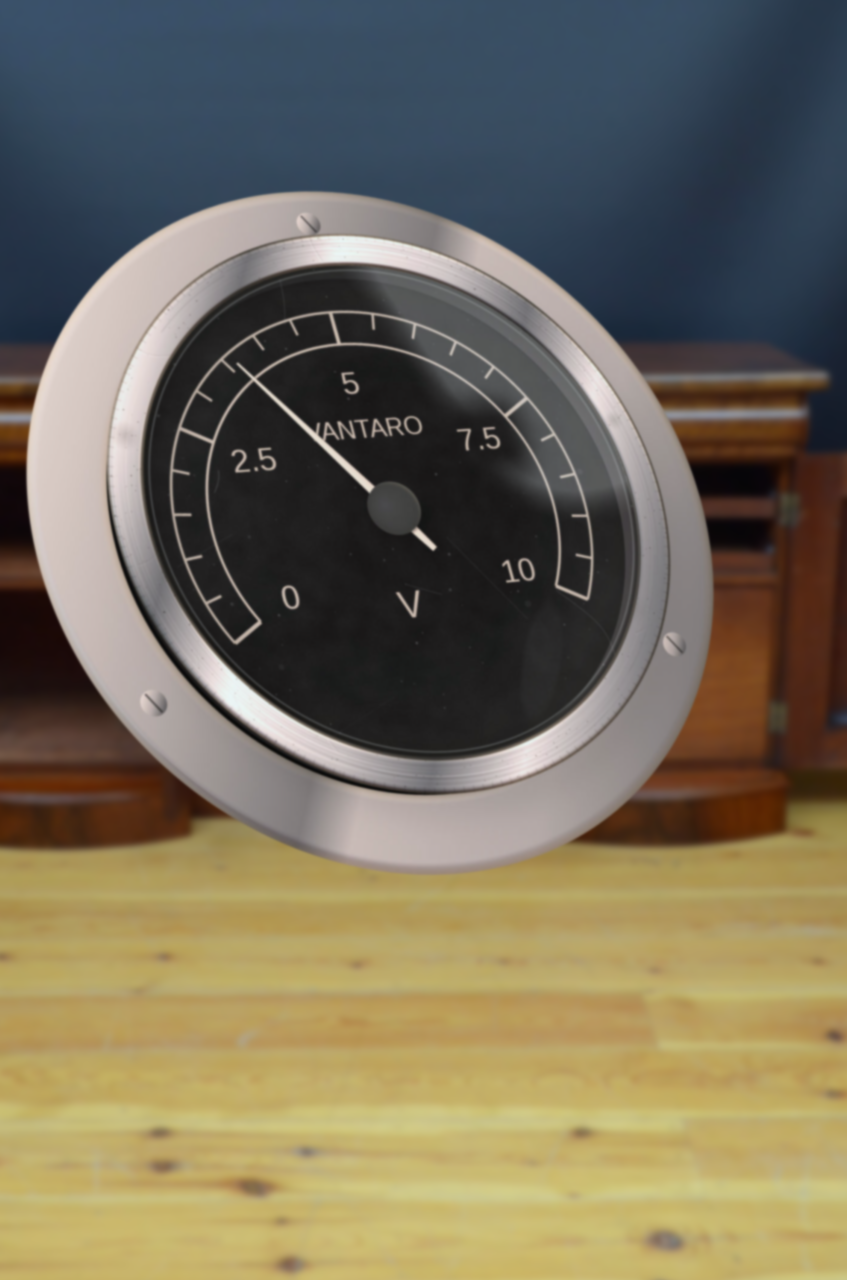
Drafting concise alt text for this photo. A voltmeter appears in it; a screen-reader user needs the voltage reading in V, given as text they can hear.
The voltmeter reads 3.5 V
